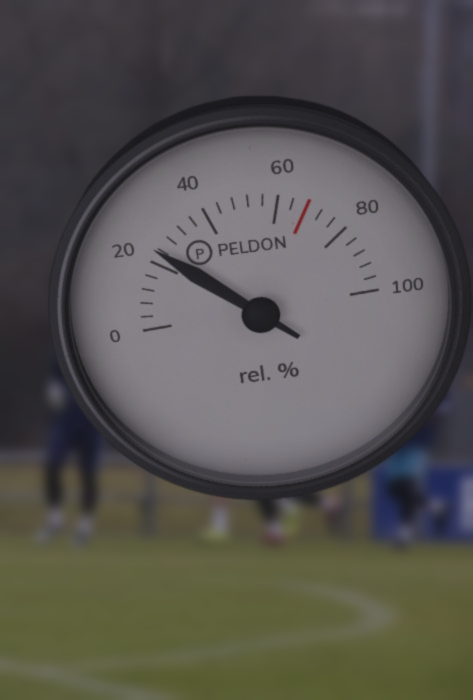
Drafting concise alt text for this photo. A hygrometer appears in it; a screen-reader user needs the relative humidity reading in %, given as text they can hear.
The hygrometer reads 24 %
